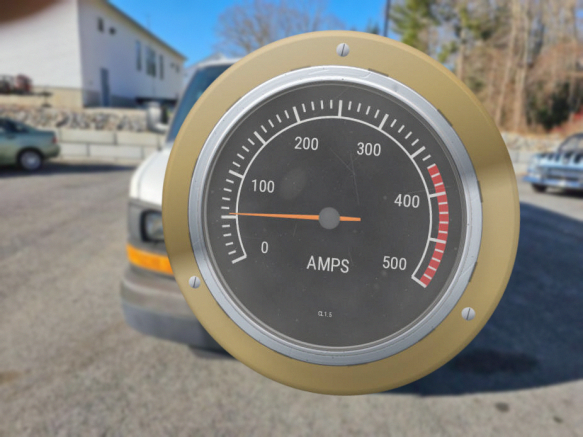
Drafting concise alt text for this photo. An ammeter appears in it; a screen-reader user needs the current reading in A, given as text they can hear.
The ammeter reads 55 A
